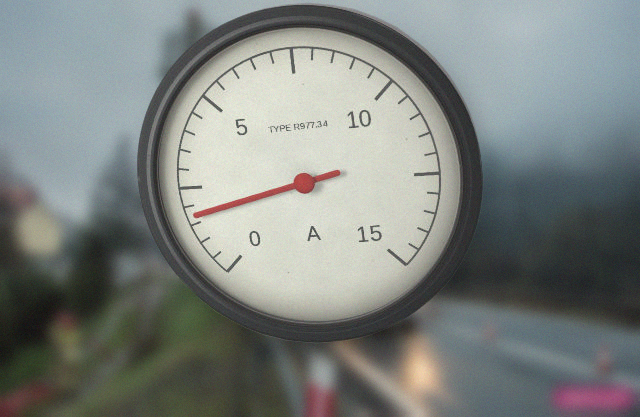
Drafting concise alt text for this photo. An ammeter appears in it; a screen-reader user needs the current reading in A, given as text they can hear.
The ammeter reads 1.75 A
